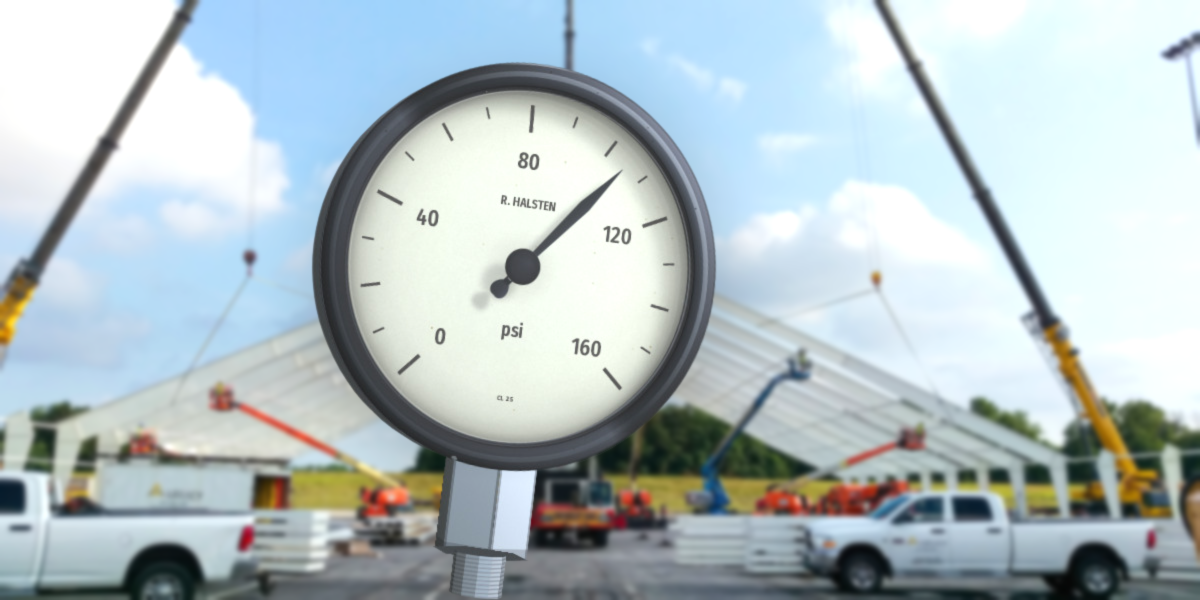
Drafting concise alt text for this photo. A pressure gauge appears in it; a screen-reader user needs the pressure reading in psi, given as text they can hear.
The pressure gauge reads 105 psi
